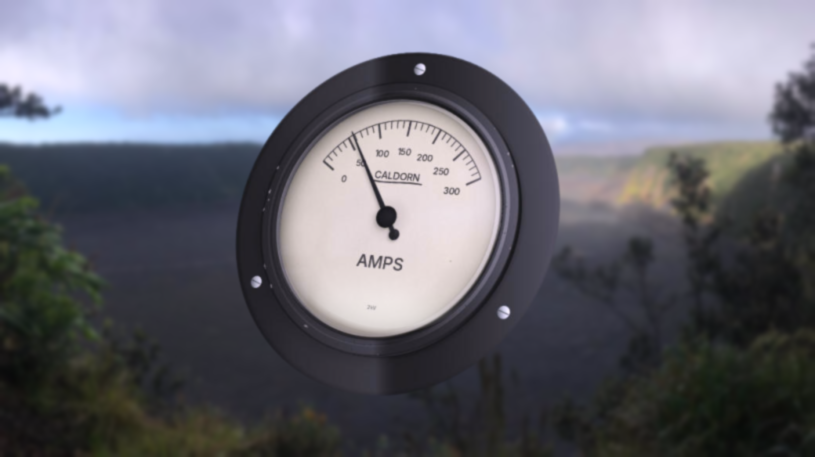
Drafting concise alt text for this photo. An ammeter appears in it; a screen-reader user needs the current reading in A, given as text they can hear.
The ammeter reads 60 A
